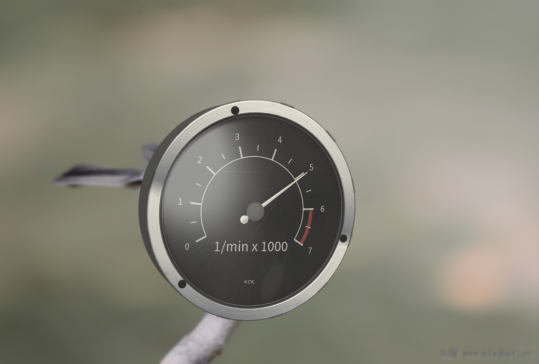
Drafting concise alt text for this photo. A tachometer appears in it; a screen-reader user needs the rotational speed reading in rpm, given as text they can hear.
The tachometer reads 5000 rpm
